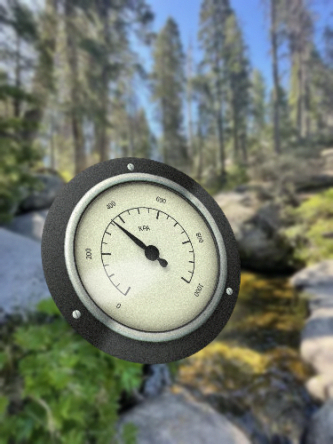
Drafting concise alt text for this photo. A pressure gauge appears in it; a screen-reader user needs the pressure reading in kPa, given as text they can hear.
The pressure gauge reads 350 kPa
